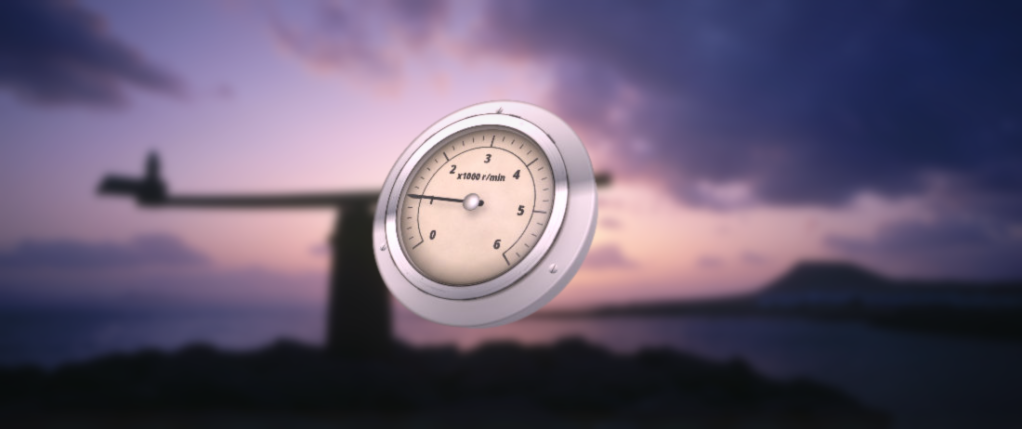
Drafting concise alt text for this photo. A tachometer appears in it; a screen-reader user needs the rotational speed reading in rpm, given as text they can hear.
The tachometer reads 1000 rpm
